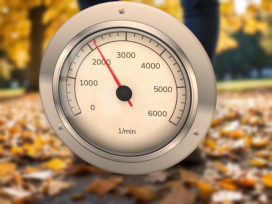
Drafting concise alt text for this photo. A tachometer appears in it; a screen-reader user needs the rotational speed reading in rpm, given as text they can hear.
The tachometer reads 2200 rpm
